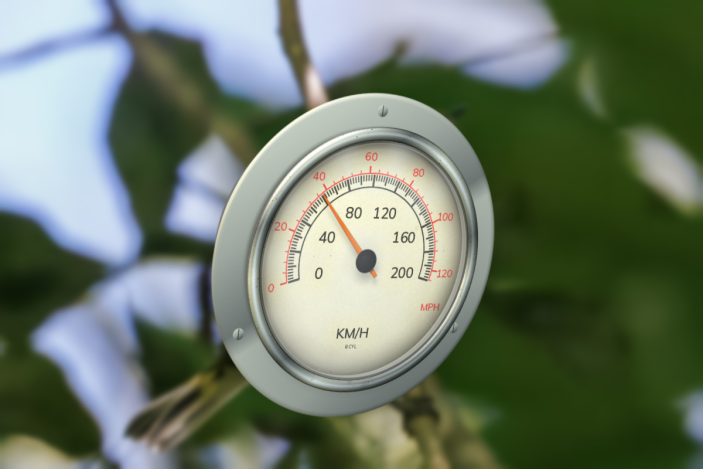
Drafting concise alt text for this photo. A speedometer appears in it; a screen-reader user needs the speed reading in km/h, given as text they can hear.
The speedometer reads 60 km/h
